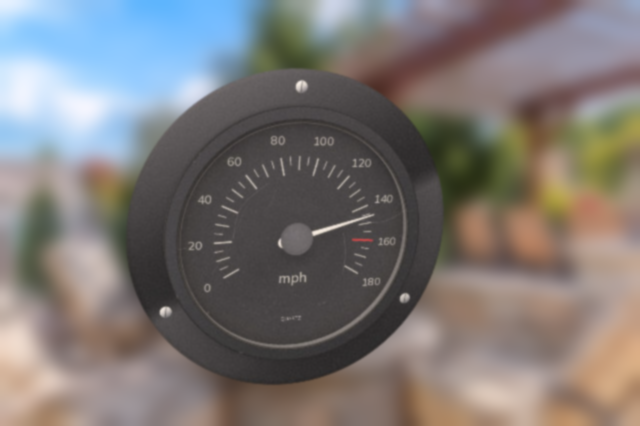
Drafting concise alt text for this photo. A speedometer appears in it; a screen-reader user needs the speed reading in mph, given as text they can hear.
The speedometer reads 145 mph
